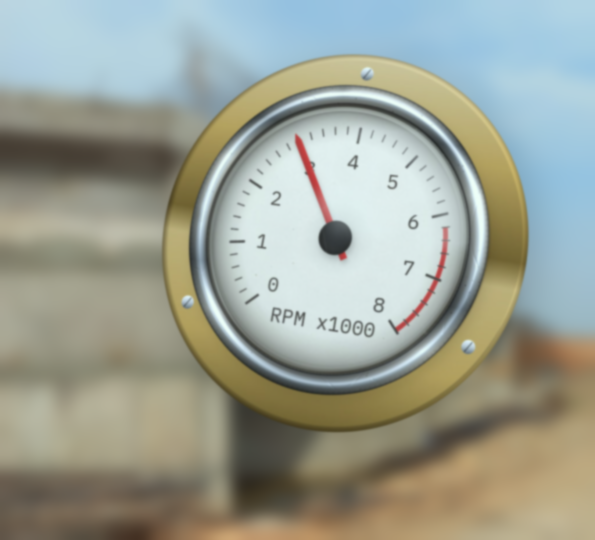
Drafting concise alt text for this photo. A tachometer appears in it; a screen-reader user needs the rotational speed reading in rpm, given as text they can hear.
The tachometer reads 3000 rpm
